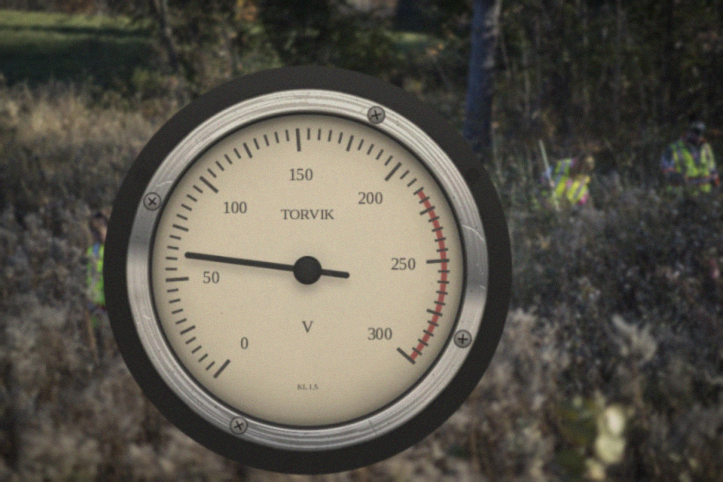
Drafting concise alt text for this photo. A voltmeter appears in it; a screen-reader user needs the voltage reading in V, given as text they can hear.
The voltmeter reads 62.5 V
